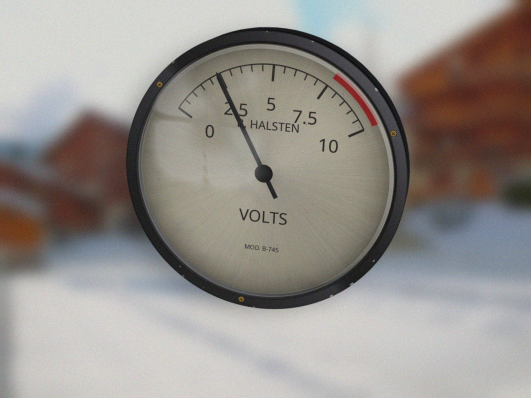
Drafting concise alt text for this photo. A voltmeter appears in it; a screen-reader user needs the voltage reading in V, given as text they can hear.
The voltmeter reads 2.5 V
